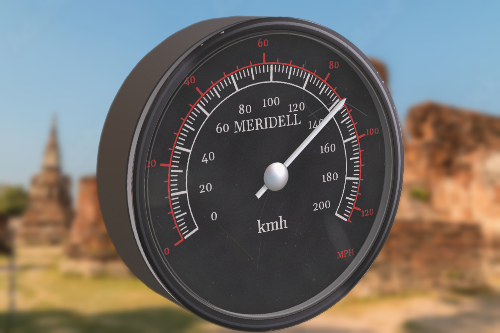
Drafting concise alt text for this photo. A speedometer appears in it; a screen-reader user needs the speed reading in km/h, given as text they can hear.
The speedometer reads 140 km/h
